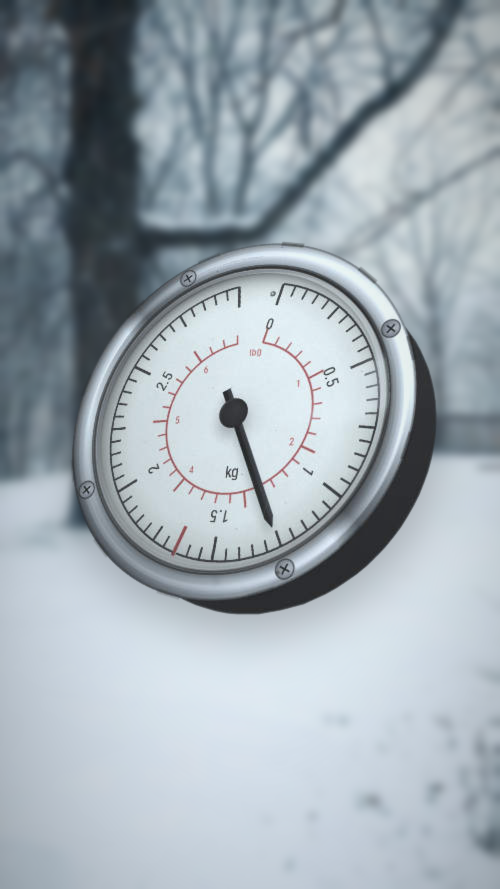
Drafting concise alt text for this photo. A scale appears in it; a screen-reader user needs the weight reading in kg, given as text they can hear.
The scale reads 1.25 kg
